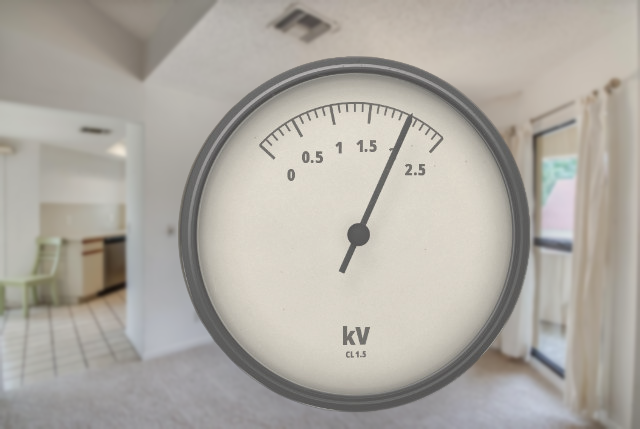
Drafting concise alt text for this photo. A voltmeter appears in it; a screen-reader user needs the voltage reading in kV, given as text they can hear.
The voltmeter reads 2 kV
